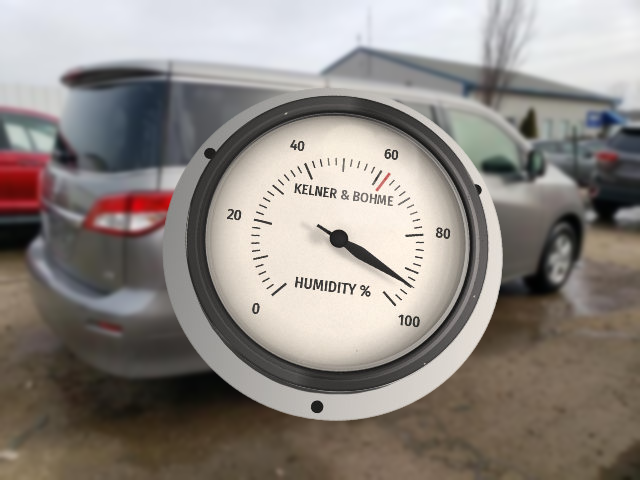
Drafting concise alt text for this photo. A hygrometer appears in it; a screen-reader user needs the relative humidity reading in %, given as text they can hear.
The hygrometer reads 94 %
